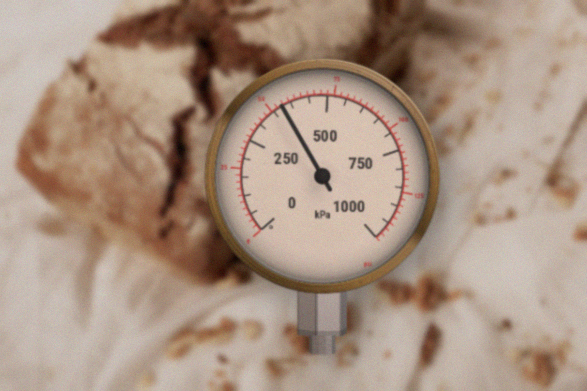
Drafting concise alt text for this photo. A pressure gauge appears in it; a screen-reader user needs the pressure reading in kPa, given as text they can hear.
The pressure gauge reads 375 kPa
